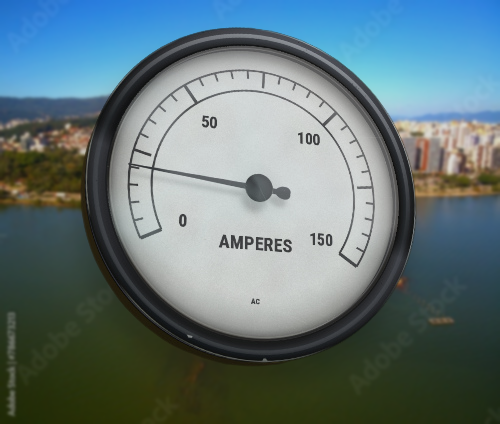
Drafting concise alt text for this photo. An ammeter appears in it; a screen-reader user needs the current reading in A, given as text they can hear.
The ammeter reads 20 A
